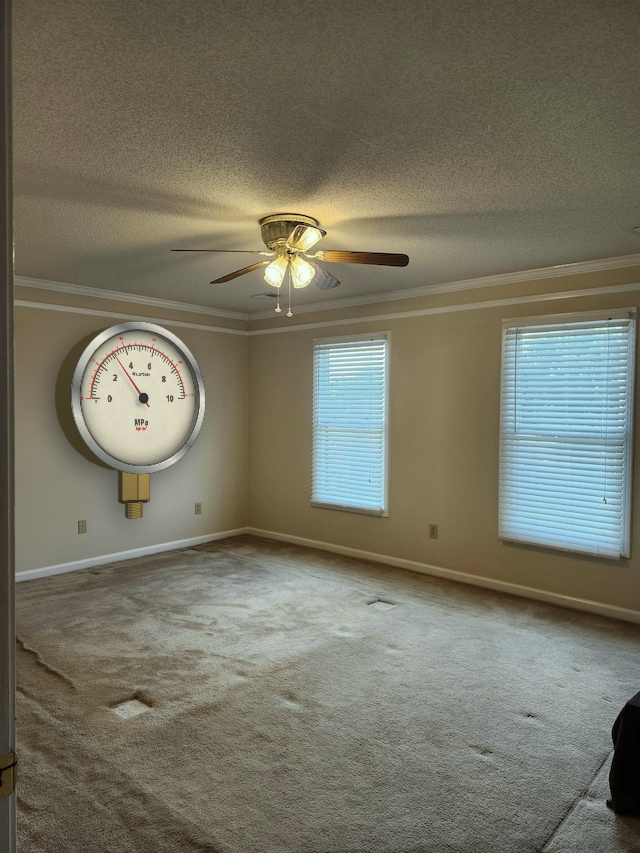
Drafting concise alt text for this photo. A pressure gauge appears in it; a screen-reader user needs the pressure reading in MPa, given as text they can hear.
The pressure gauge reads 3 MPa
